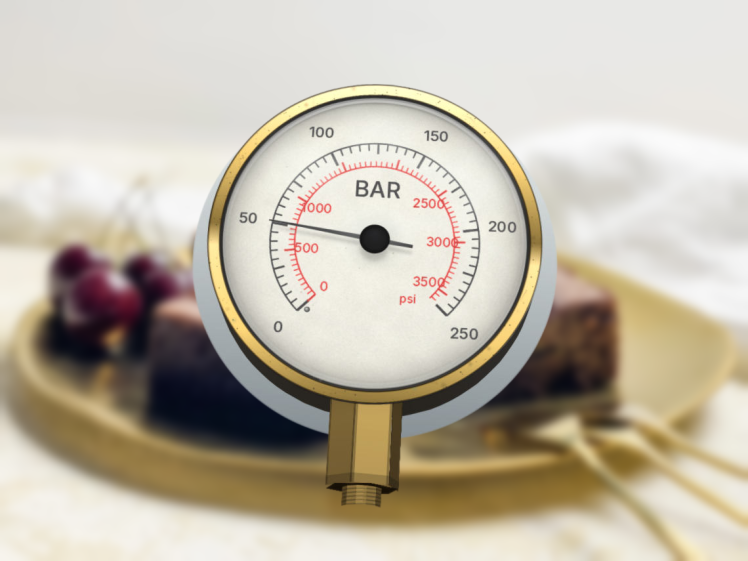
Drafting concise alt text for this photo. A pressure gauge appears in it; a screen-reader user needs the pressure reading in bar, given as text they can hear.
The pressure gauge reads 50 bar
